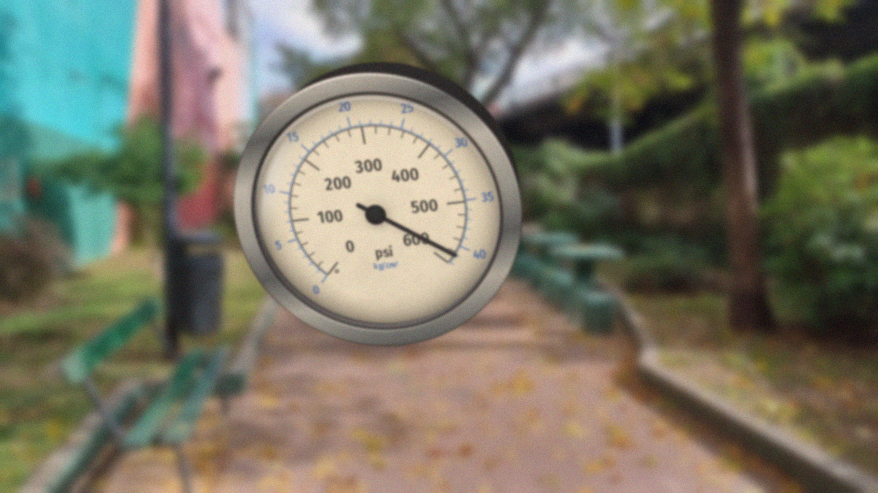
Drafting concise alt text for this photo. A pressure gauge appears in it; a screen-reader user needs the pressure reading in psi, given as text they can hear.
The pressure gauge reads 580 psi
